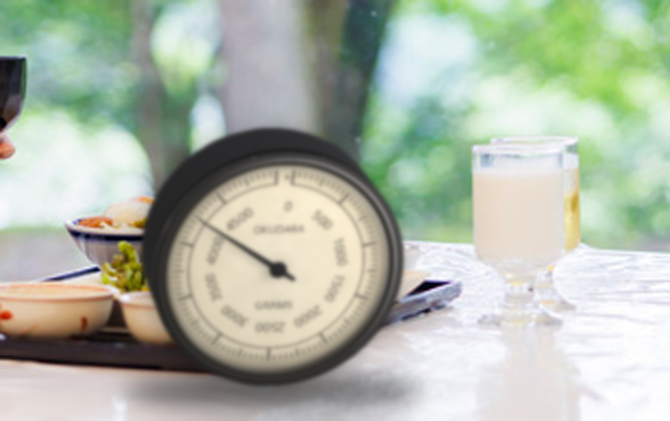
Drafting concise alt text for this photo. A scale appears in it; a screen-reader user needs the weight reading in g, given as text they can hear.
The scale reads 4250 g
